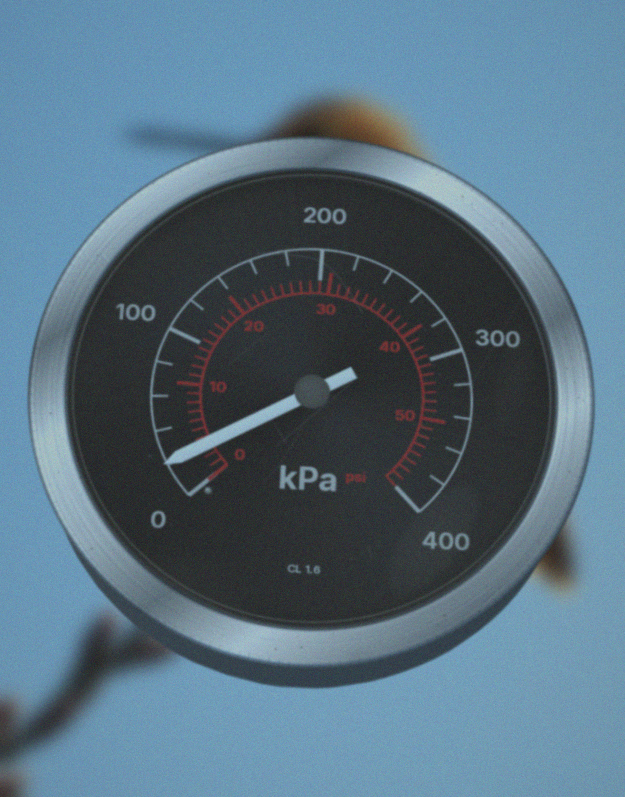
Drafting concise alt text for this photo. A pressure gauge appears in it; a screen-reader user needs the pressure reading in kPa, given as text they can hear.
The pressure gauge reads 20 kPa
